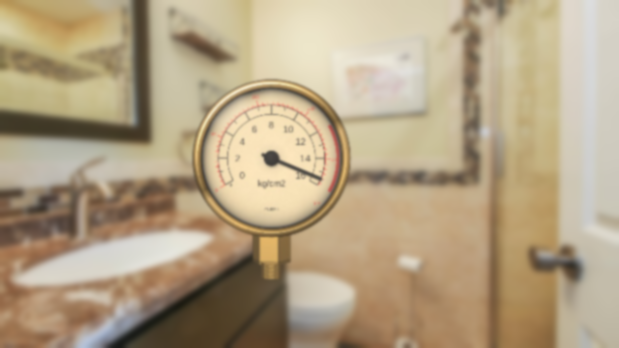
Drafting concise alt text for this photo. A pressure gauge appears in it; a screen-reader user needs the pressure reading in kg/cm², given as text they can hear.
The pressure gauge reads 15.5 kg/cm²
